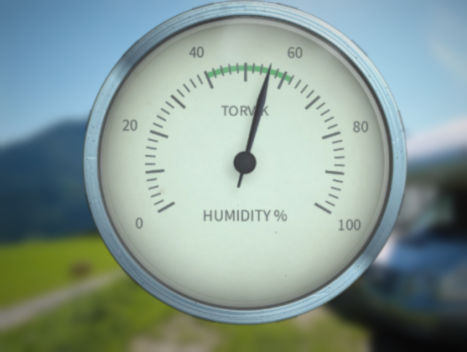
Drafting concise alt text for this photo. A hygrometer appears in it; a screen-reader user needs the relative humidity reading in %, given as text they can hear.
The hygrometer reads 56 %
